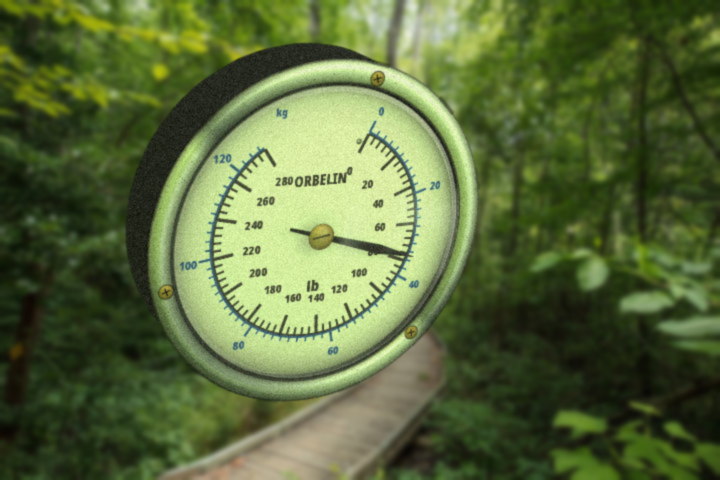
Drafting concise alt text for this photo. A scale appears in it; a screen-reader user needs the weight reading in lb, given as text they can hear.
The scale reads 76 lb
